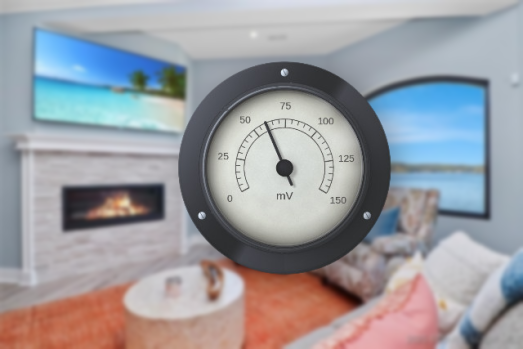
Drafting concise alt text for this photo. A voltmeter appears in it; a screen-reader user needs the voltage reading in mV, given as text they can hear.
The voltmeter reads 60 mV
